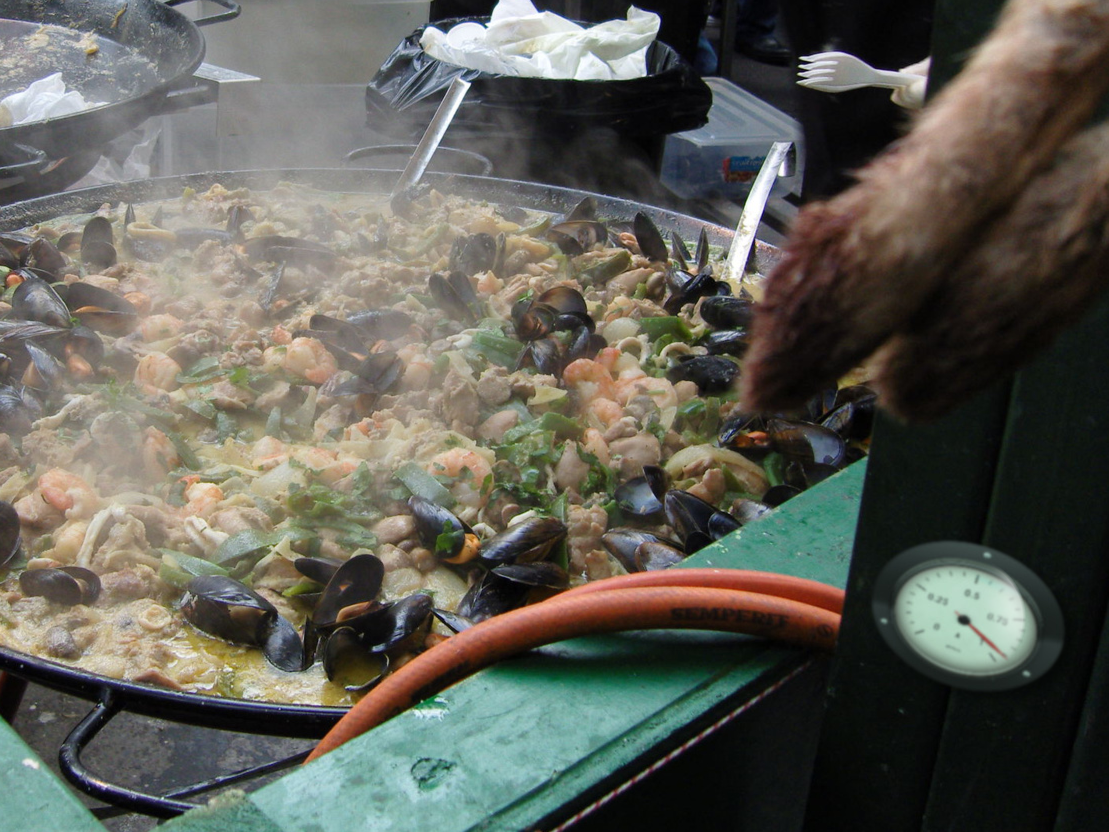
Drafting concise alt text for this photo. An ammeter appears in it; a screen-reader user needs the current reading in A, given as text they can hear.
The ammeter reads 0.95 A
